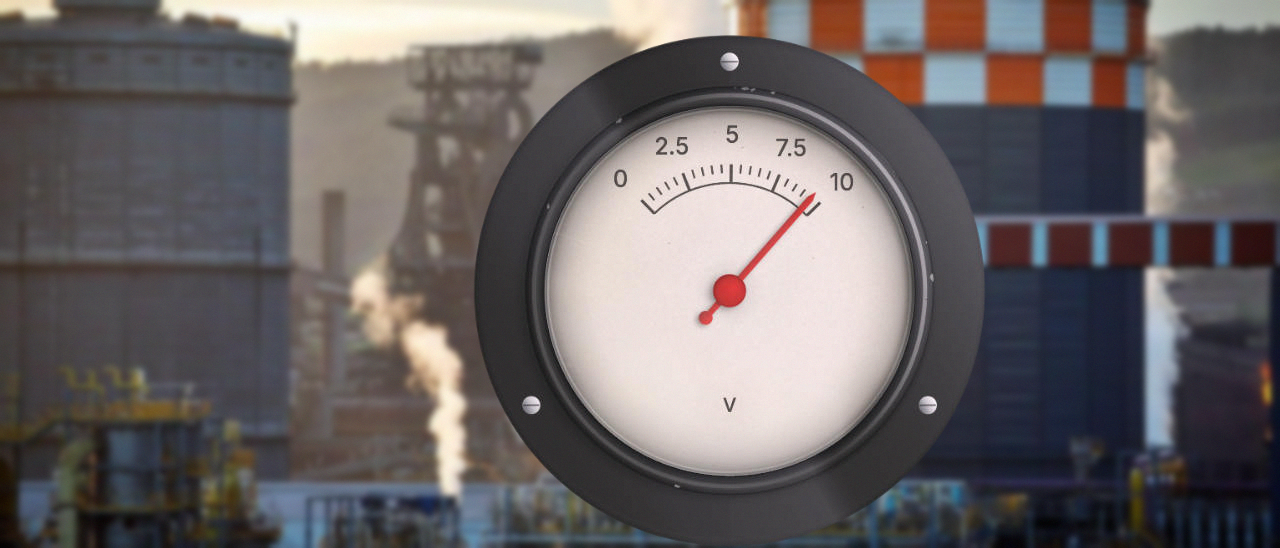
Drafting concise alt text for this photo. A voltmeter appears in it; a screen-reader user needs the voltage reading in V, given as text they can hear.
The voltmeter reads 9.5 V
